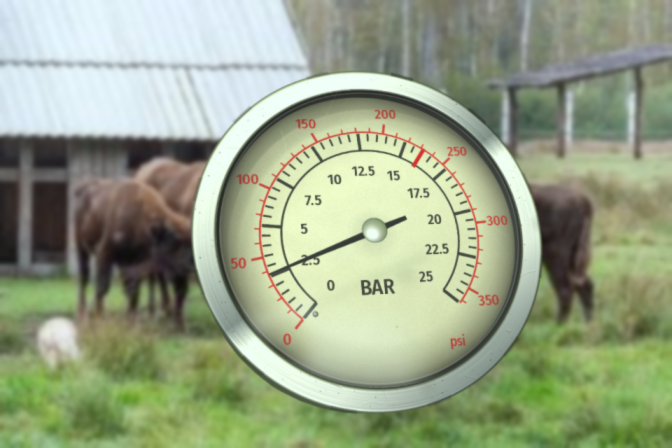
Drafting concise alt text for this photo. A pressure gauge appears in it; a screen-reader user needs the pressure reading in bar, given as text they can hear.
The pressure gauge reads 2.5 bar
